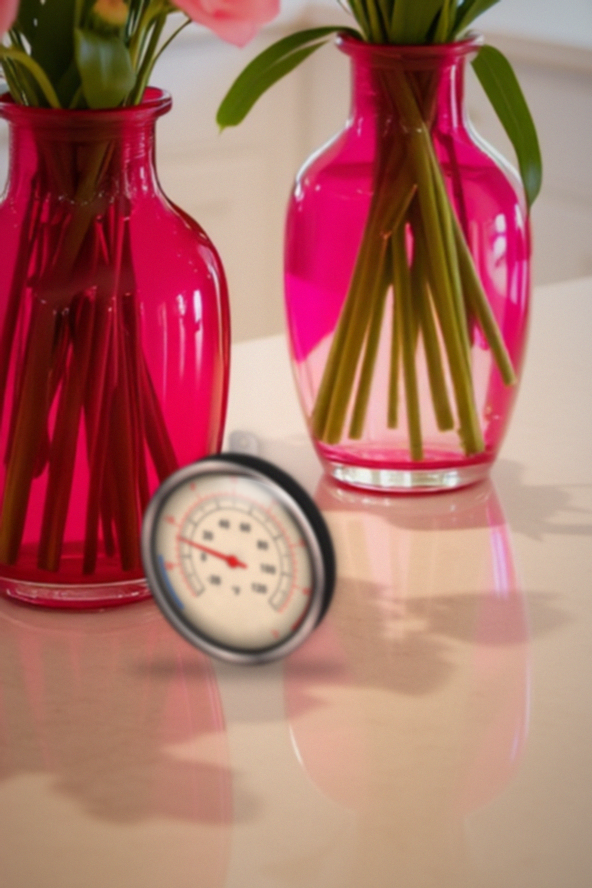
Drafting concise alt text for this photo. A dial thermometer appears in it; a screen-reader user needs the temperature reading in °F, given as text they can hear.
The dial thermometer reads 10 °F
